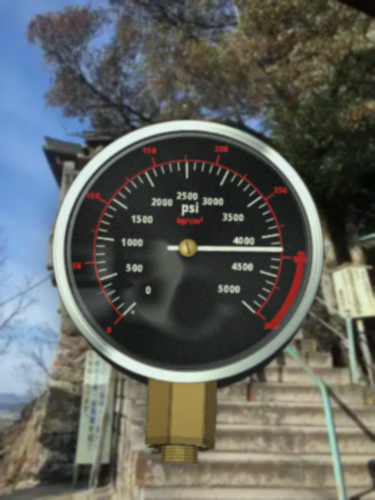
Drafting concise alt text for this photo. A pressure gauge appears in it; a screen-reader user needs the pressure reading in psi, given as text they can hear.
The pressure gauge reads 4200 psi
